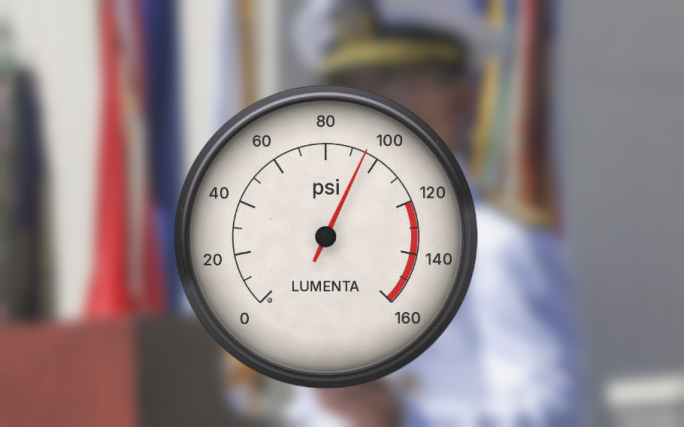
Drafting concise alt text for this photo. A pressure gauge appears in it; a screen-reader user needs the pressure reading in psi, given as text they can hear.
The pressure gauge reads 95 psi
